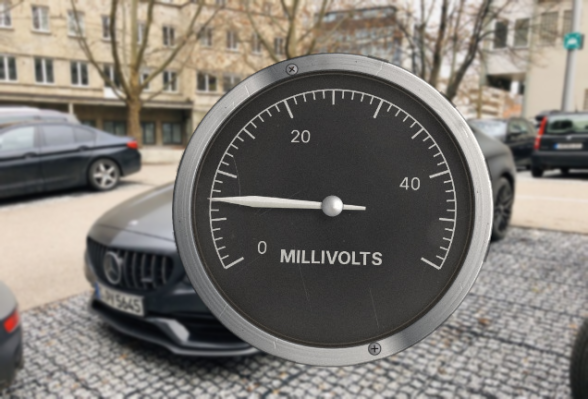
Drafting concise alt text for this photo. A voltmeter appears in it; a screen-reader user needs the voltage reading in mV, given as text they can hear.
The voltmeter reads 7 mV
